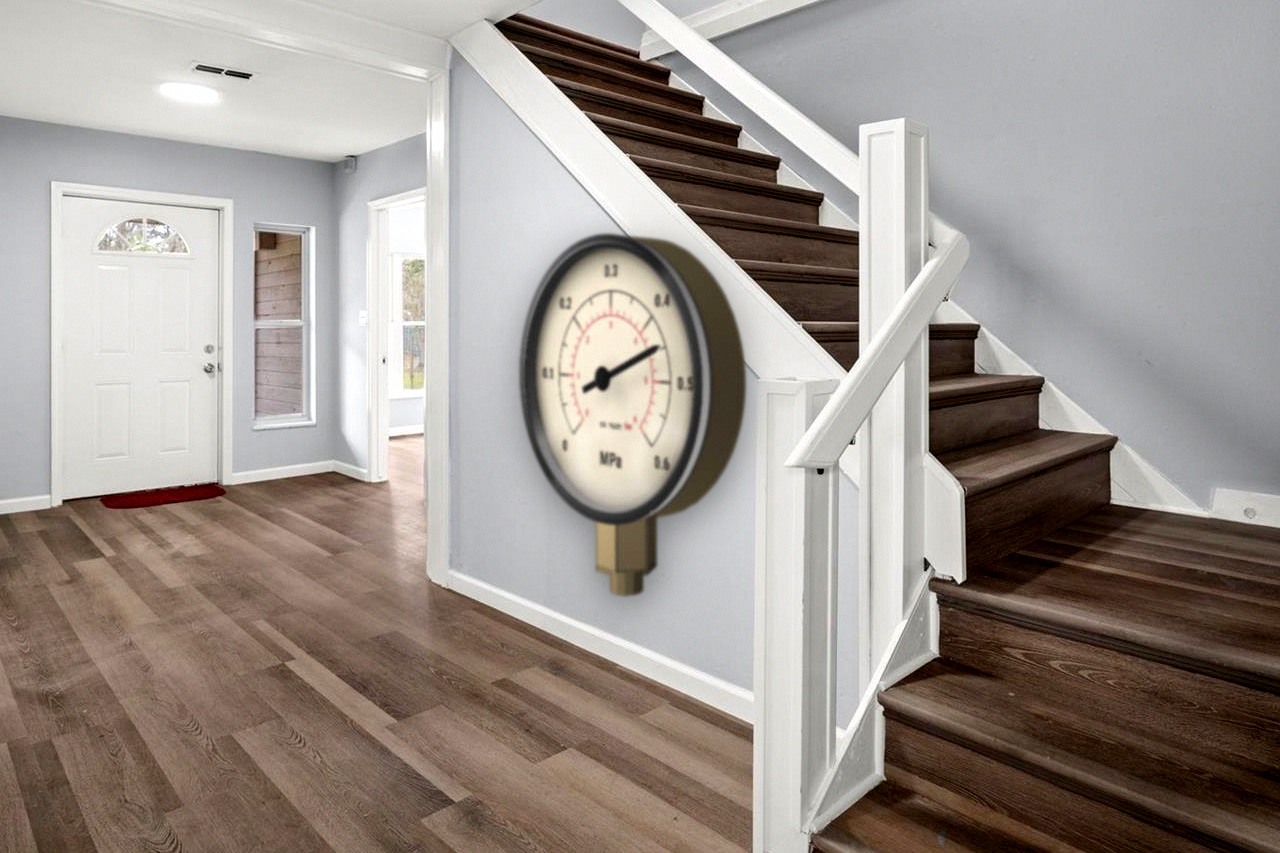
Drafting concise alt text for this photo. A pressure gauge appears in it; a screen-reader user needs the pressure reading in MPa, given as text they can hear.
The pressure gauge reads 0.45 MPa
